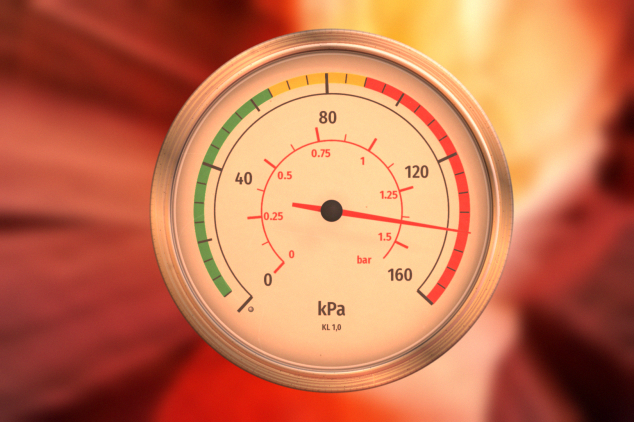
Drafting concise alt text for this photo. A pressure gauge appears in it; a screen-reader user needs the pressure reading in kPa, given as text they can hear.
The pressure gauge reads 140 kPa
